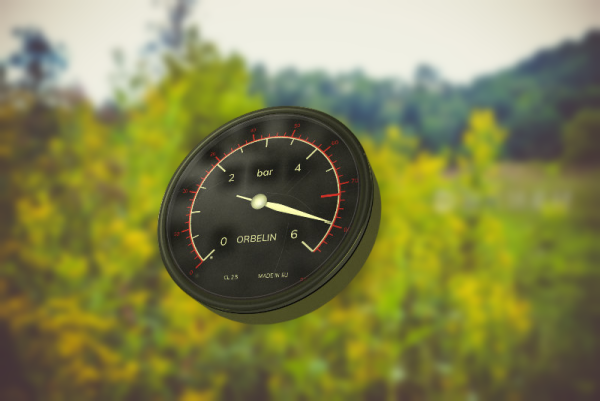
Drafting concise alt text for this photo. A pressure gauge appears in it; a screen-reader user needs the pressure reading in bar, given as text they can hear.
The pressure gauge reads 5.5 bar
